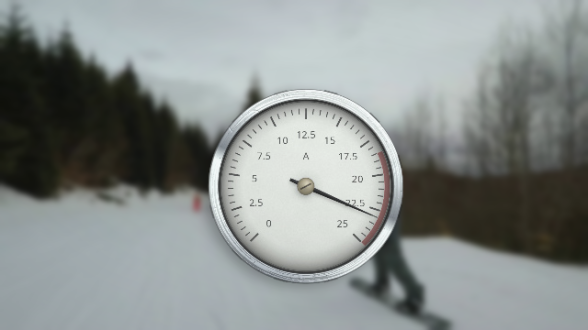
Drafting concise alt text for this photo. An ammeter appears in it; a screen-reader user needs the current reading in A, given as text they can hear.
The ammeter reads 23 A
